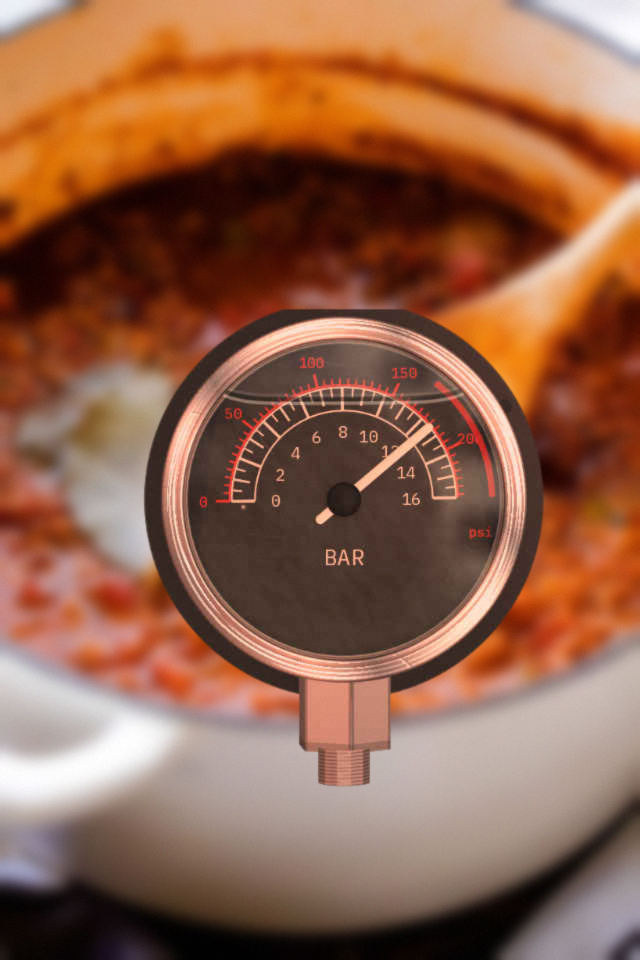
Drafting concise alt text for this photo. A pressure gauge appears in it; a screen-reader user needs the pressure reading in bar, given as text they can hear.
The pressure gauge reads 12.5 bar
